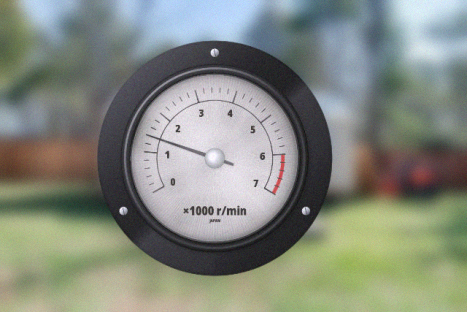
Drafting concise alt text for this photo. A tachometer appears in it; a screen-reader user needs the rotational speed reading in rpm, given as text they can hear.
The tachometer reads 1400 rpm
